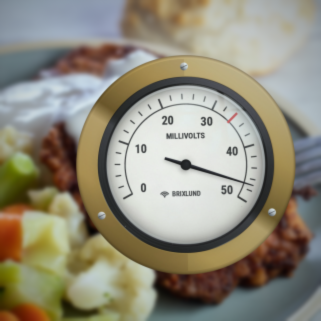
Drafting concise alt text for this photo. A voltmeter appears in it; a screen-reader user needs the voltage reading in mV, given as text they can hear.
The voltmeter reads 47 mV
